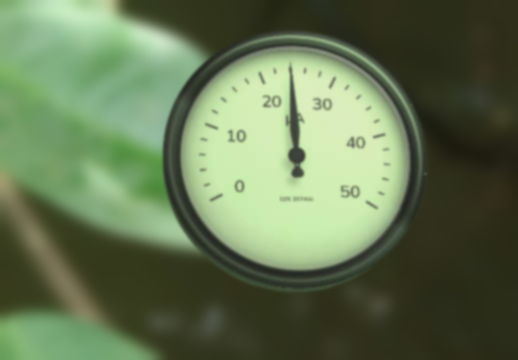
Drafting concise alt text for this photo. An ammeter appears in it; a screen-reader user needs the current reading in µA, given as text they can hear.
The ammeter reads 24 µA
